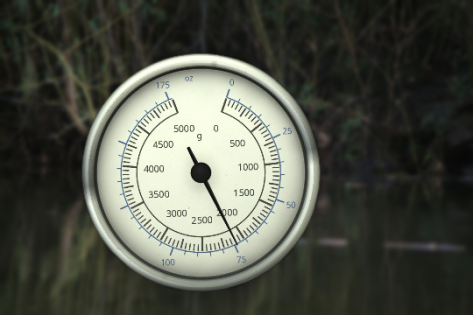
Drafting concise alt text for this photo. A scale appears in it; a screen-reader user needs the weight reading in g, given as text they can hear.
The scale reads 2100 g
